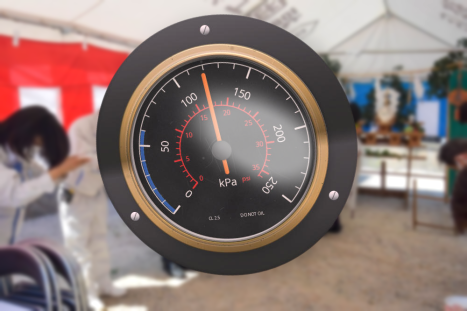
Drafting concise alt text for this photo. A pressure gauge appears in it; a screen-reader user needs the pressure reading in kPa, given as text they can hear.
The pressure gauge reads 120 kPa
